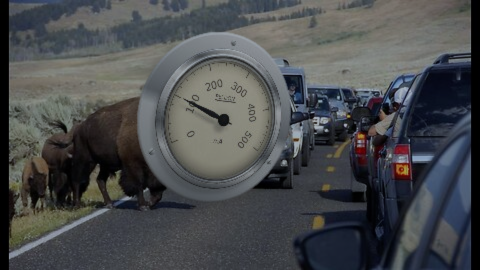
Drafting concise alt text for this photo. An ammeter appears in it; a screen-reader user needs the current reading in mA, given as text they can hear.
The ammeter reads 100 mA
